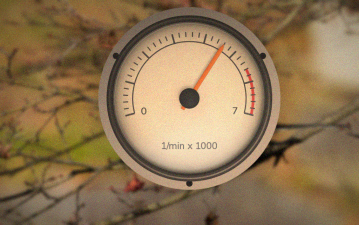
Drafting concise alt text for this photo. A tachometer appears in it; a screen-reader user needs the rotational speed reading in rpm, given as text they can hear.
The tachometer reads 4600 rpm
